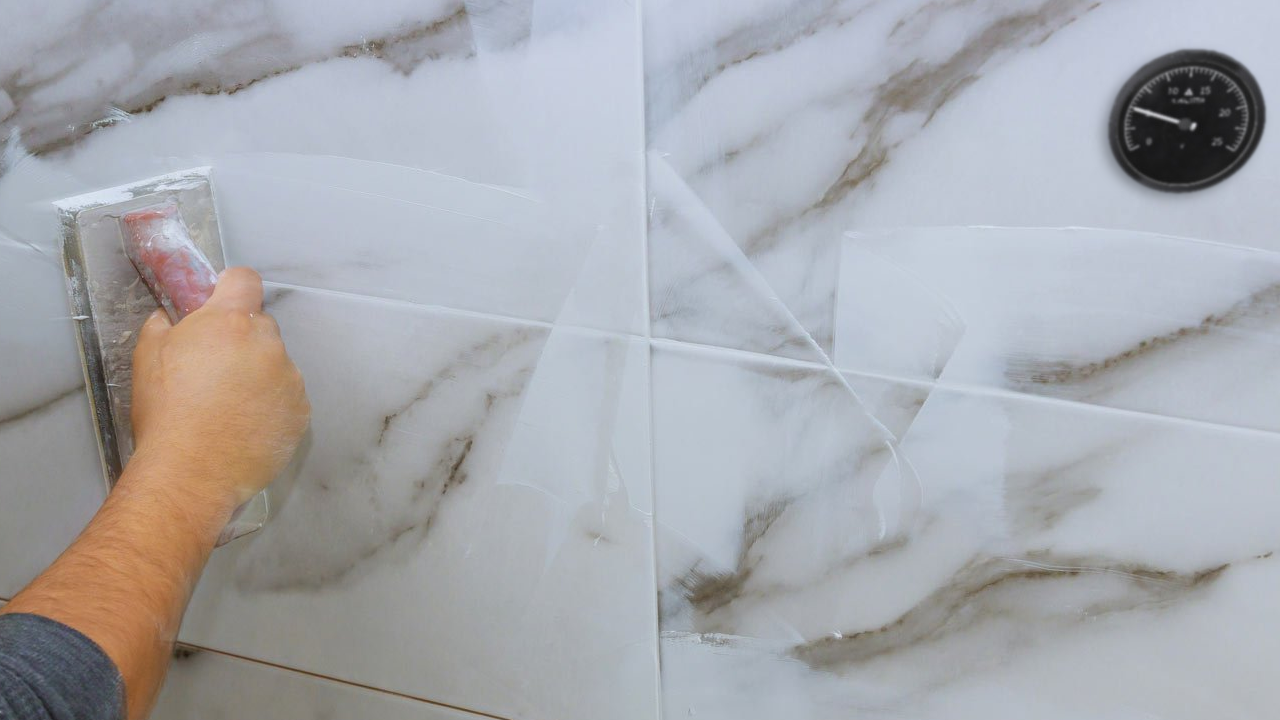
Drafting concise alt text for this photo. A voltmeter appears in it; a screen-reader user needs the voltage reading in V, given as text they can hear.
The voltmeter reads 5 V
